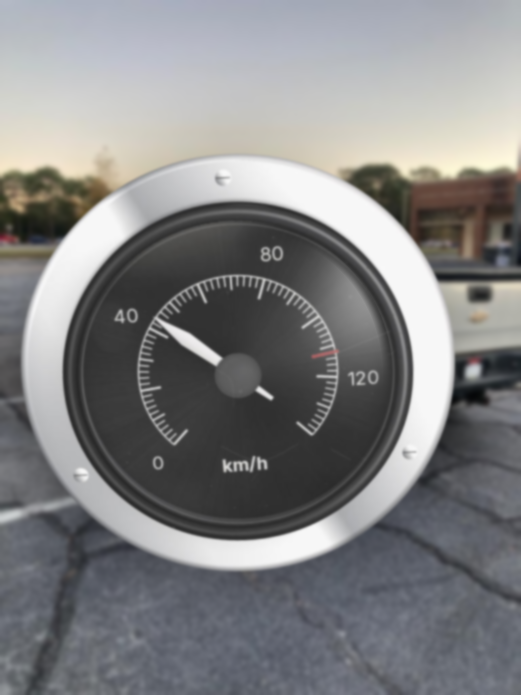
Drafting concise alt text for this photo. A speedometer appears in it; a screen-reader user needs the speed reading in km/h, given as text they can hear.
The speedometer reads 44 km/h
